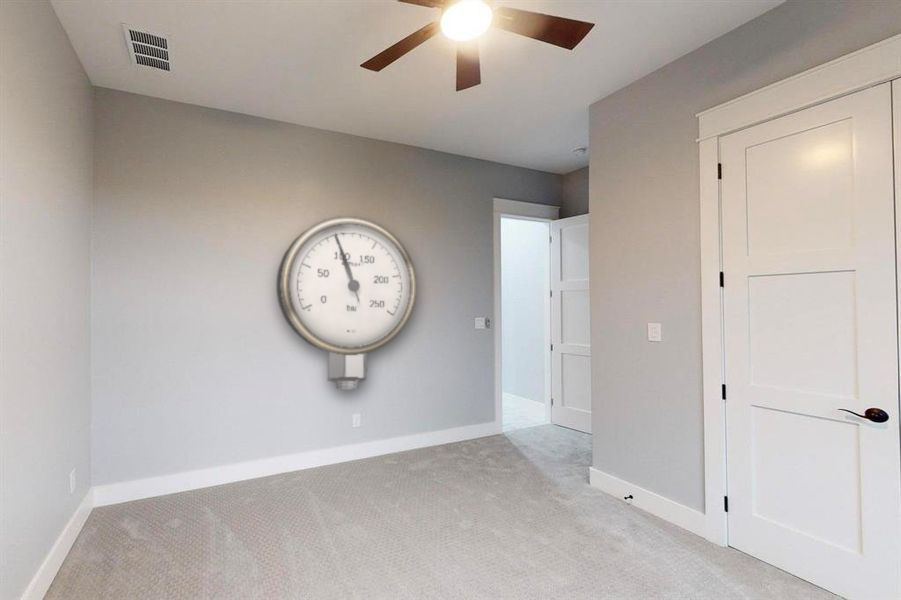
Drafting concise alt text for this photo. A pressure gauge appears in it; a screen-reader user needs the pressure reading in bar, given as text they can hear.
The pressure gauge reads 100 bar
